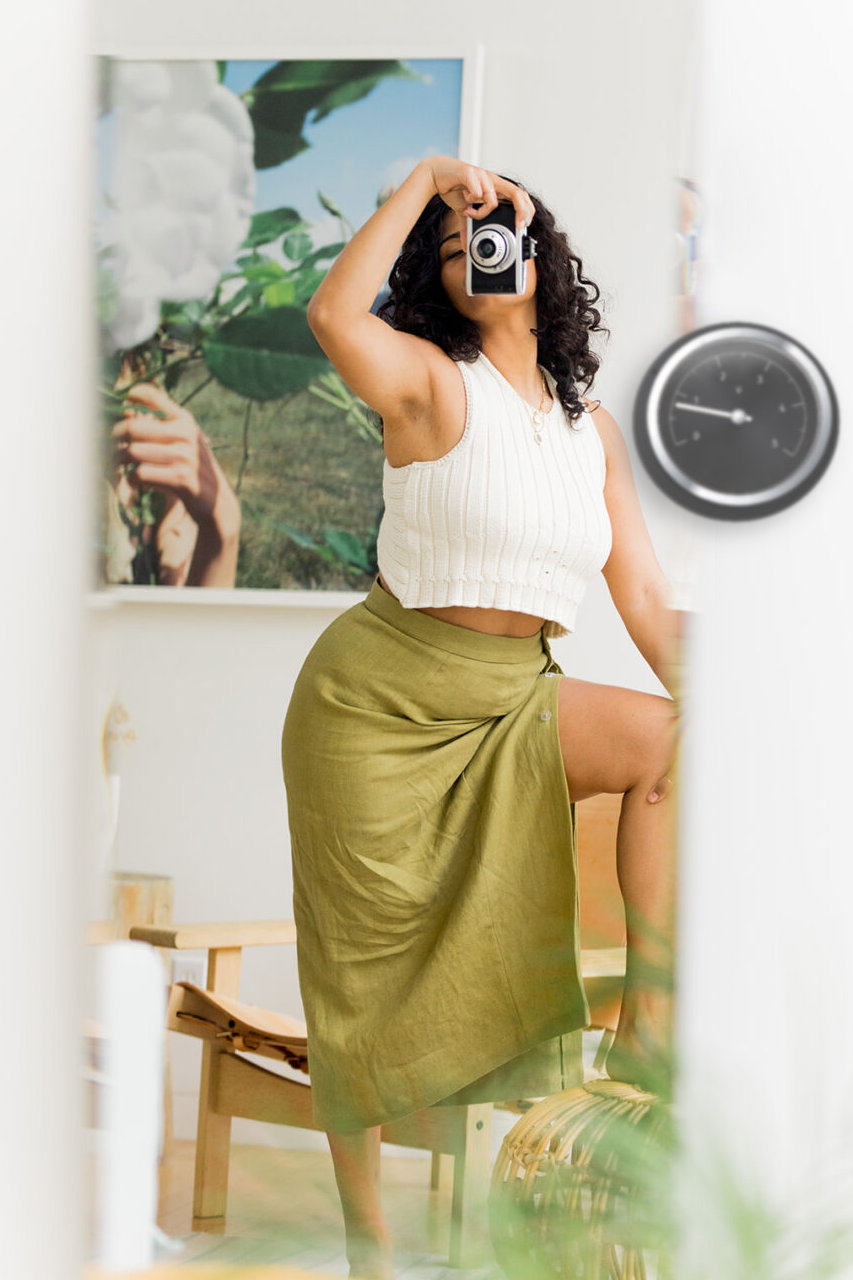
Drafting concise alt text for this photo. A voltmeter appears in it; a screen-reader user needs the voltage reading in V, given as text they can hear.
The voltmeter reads 0.75 V
